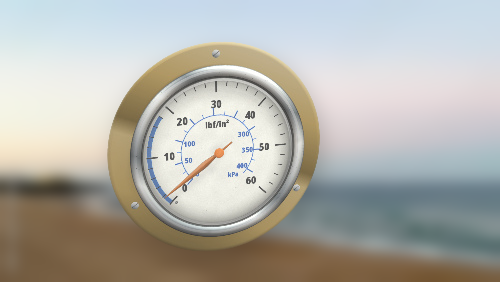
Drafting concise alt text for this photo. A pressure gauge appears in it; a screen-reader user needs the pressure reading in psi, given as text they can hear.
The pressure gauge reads 2 psi
